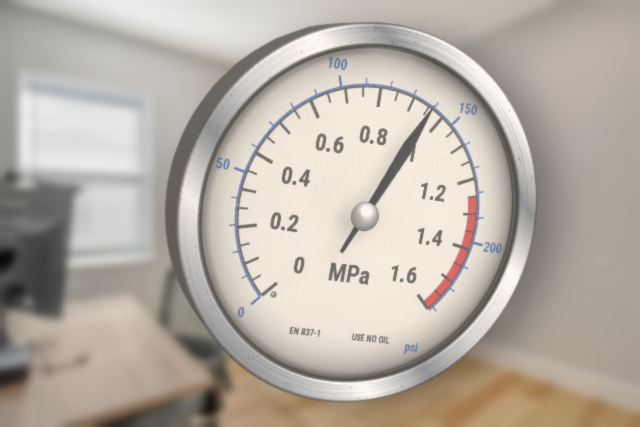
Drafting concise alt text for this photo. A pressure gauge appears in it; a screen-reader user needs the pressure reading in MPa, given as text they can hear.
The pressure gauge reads 0.95 MPa
